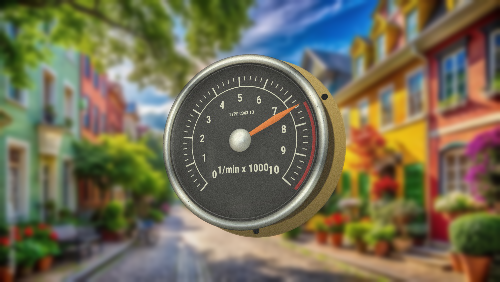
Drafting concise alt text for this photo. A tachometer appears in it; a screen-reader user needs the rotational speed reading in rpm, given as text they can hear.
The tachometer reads 7400 rpm
